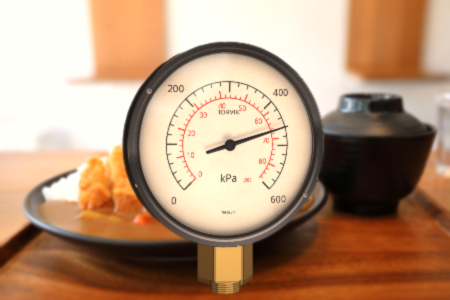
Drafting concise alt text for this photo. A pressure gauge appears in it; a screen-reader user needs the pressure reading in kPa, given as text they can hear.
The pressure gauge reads 460 kPa
